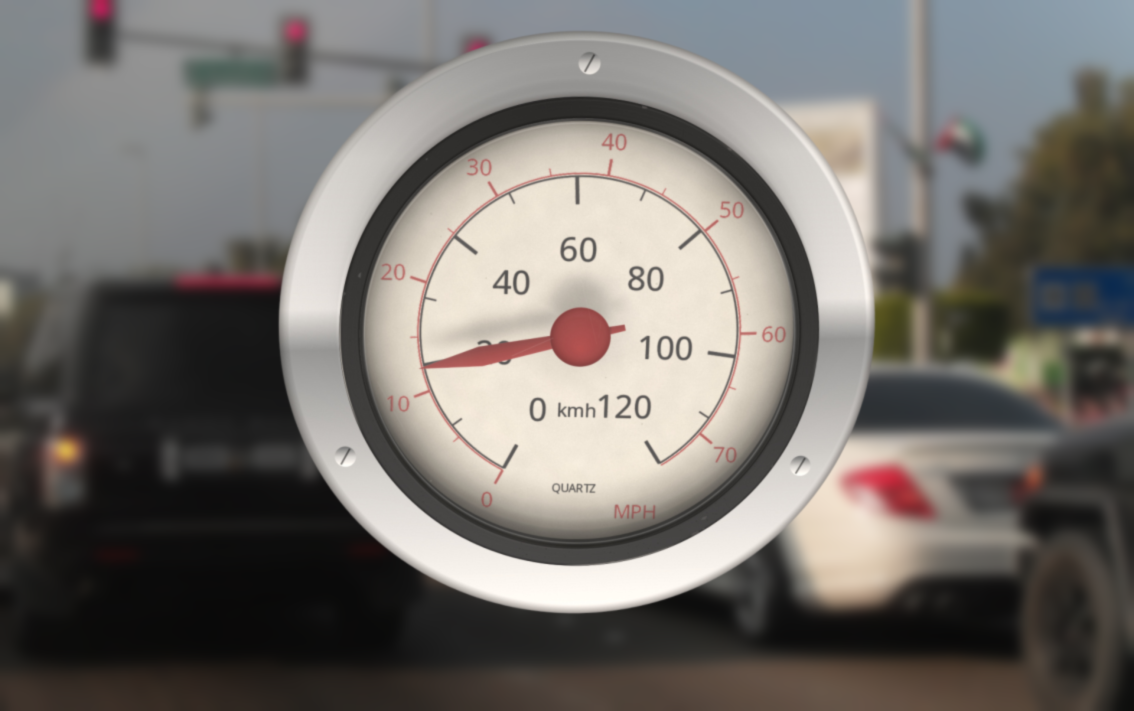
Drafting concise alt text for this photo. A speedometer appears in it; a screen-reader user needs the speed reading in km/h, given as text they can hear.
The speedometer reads 20 km/h
